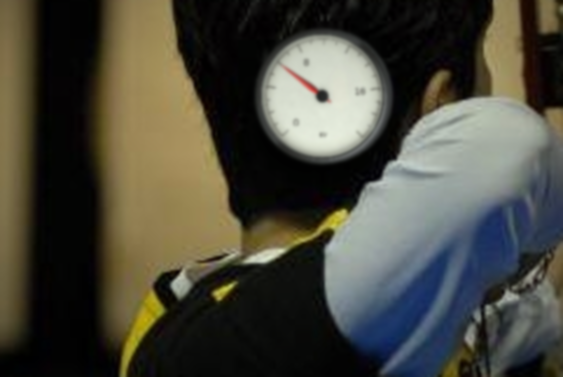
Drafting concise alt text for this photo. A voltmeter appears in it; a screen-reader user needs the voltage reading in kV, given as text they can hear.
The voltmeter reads 6 kV
